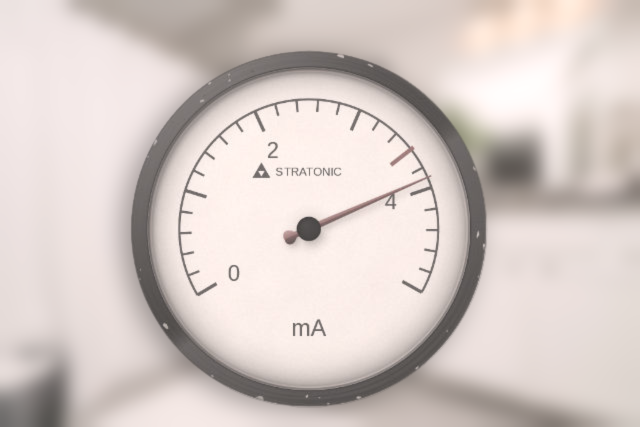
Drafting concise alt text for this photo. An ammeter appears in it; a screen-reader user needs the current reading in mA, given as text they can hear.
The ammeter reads 3.9 mA
